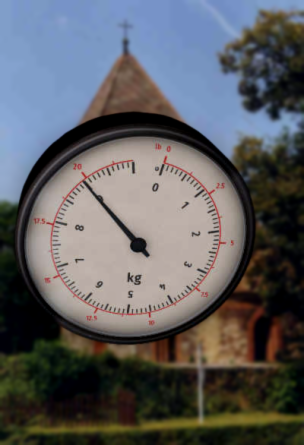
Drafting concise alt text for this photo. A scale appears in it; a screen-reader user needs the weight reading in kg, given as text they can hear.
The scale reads 9 kg
